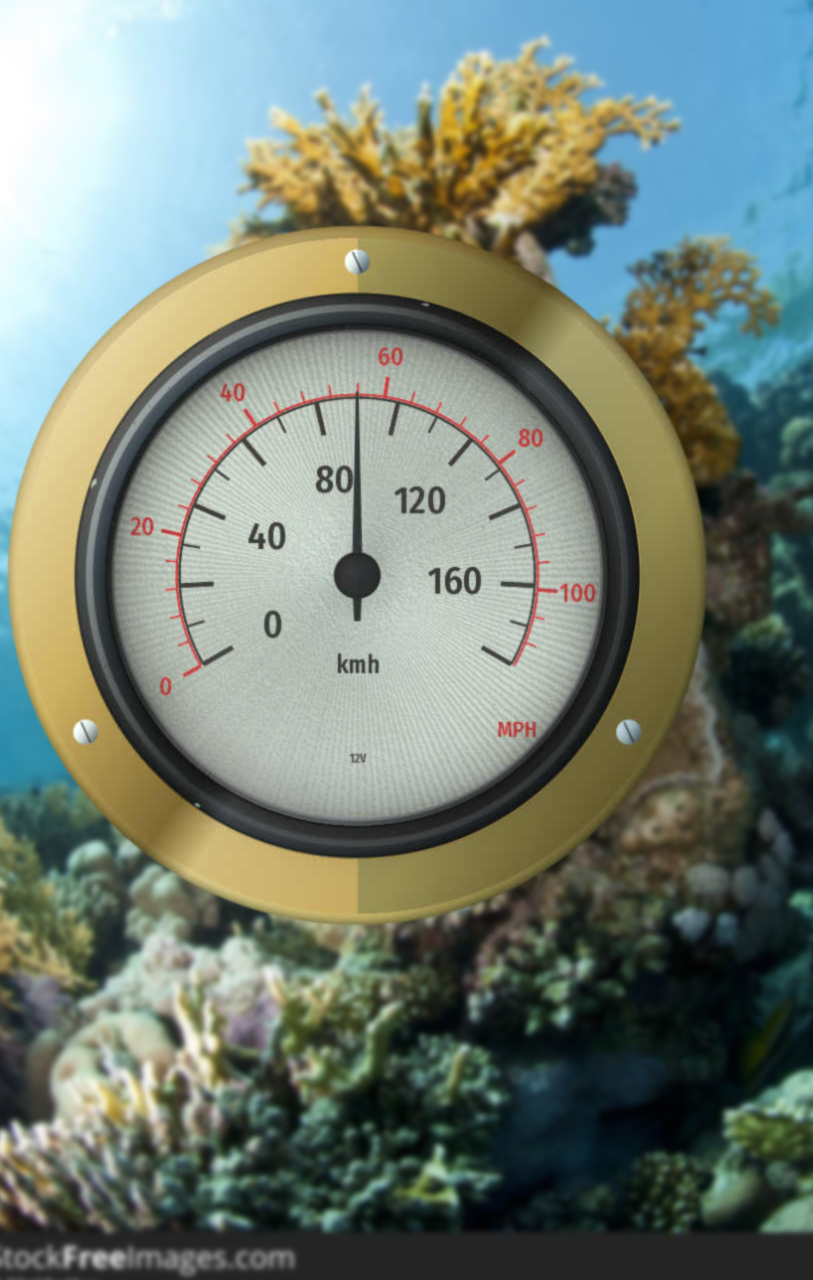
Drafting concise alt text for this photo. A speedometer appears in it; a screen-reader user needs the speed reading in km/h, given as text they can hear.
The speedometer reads 90 km/h
